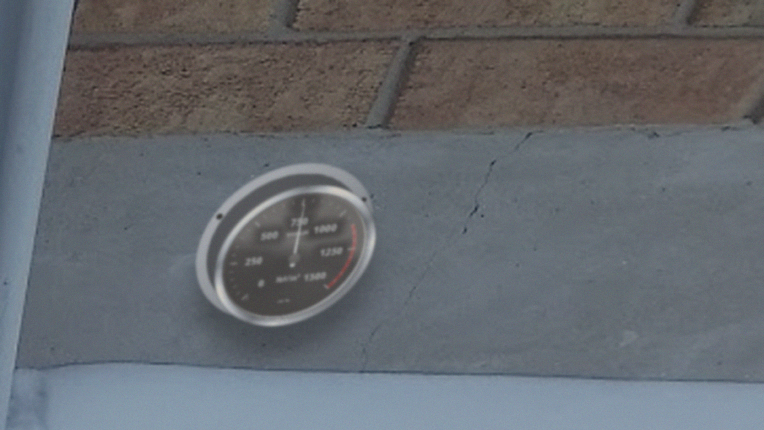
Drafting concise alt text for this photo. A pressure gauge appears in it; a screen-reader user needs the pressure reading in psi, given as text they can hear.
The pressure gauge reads 750 psi
